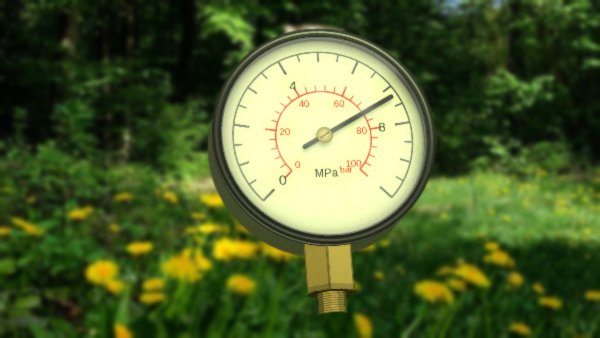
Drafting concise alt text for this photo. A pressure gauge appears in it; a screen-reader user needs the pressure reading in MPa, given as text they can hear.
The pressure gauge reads 7.25 MPa
